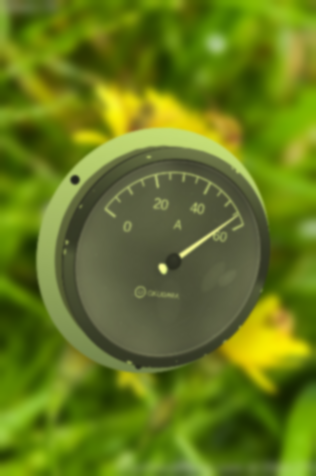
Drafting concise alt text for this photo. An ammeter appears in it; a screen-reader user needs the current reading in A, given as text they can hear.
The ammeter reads 55 A
